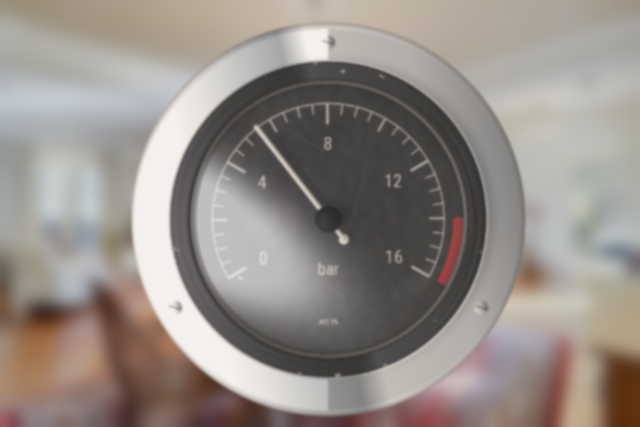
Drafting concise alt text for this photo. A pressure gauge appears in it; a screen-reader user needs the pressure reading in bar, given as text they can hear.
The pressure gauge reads 5.5 bar
